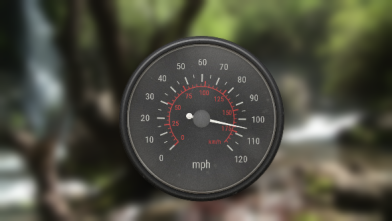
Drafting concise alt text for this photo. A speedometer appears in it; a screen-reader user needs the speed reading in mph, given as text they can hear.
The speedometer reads 105 mph
